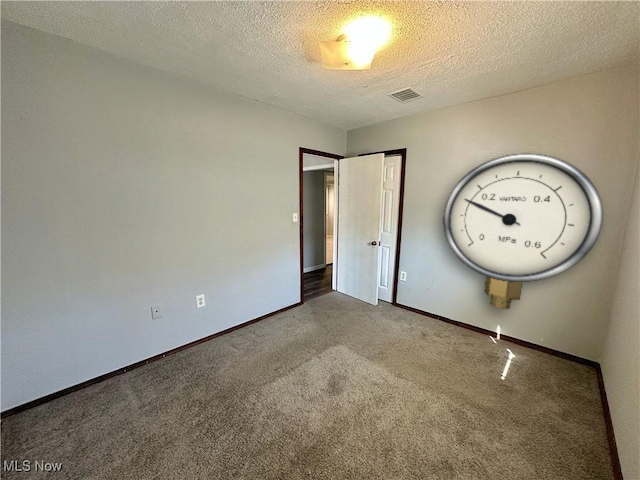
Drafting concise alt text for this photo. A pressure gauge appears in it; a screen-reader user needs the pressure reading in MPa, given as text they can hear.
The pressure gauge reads 0.15 MPa
